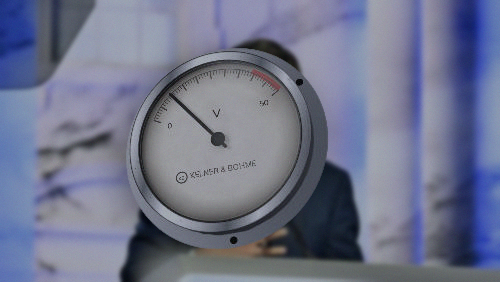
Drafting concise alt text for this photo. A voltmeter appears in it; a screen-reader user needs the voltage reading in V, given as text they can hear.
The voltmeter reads 10 V
